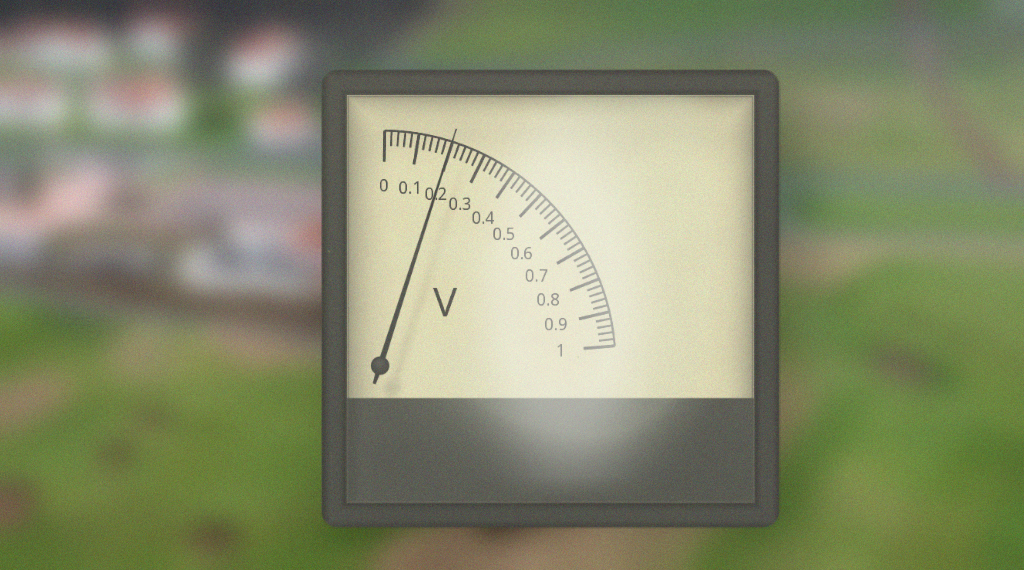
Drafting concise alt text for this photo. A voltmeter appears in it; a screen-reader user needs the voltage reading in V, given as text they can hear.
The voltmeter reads 0.2 V
